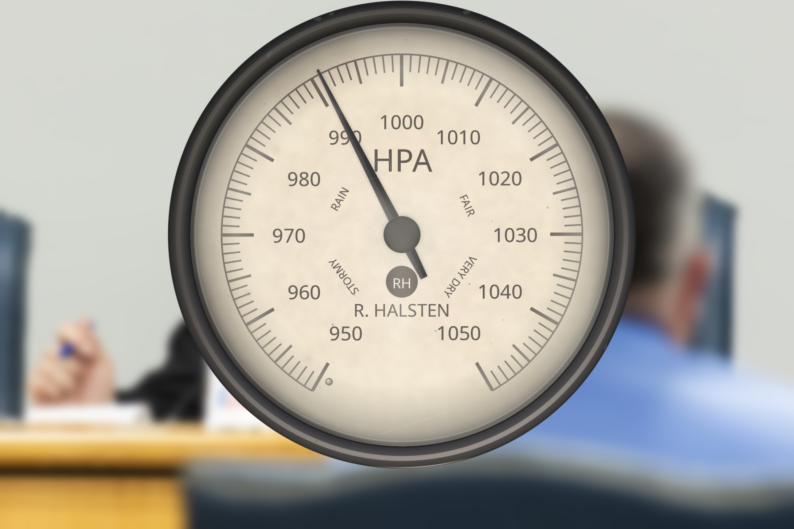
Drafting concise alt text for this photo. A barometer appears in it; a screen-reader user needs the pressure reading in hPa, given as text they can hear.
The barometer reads 991 hPa
